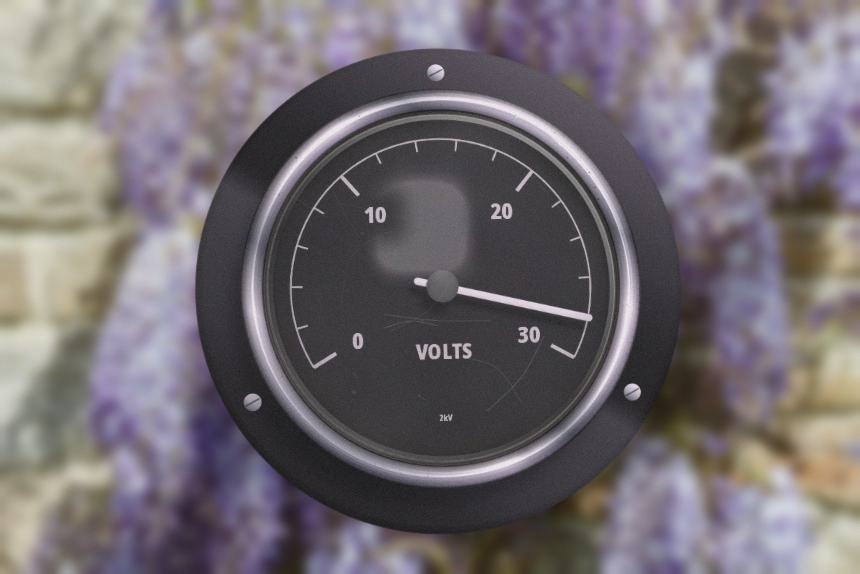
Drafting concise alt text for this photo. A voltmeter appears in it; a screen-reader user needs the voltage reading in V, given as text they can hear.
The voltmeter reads 28 V
